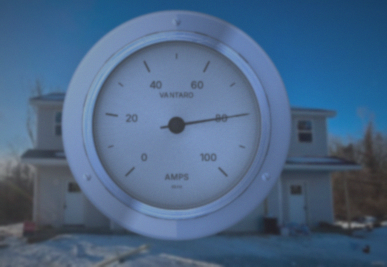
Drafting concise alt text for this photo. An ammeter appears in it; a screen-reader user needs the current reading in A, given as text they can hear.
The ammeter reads 80 A
